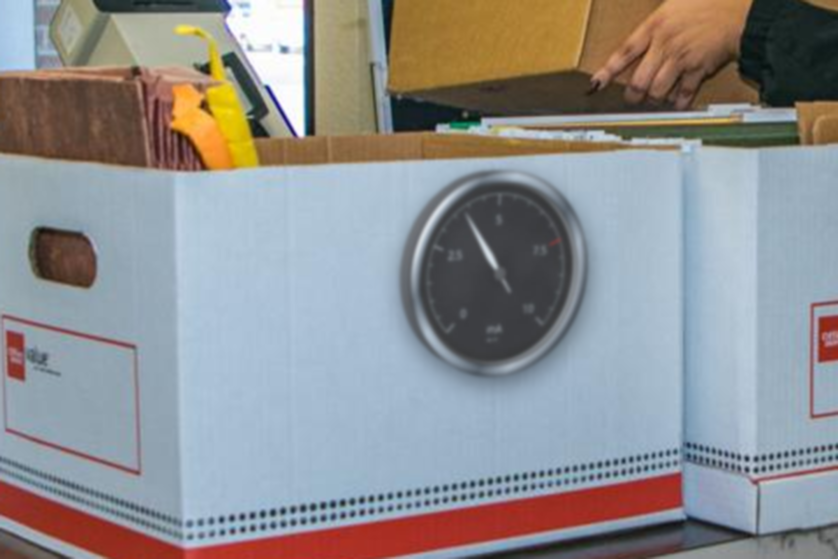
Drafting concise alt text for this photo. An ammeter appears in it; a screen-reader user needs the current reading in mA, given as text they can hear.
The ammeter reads 3.75 mA
